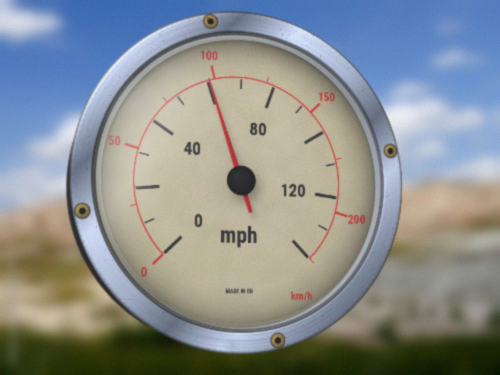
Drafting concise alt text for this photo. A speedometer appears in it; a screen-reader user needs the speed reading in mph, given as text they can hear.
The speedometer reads 60 mph
